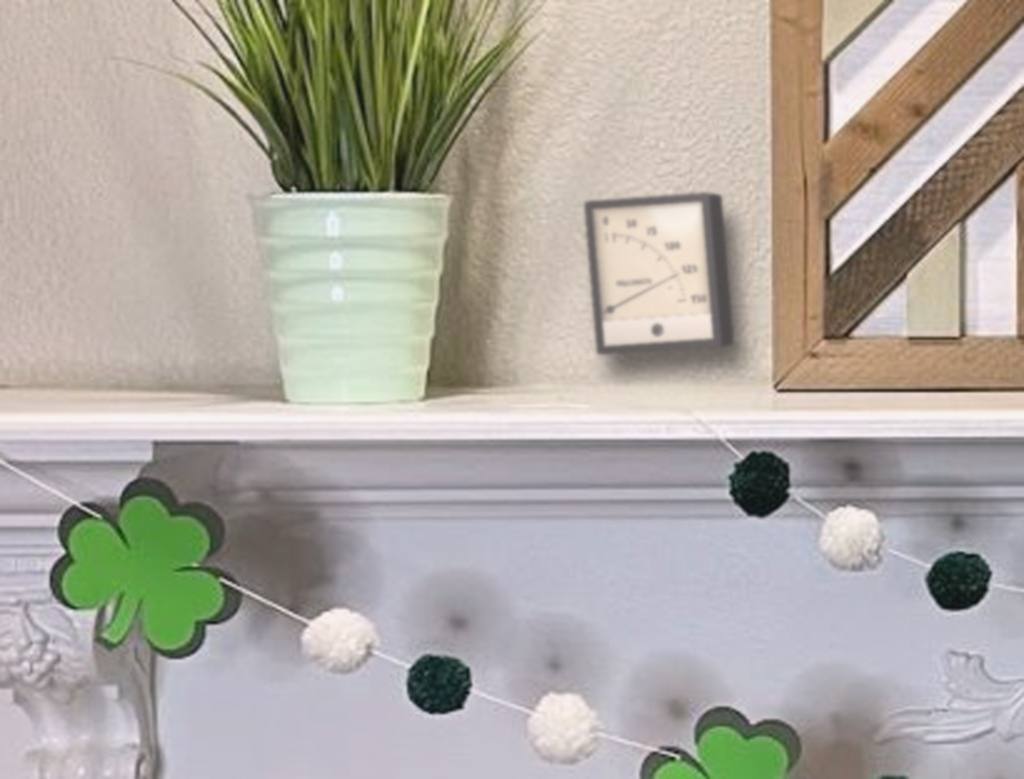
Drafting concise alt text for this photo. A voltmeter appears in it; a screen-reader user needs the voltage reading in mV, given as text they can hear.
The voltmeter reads 125 mV
